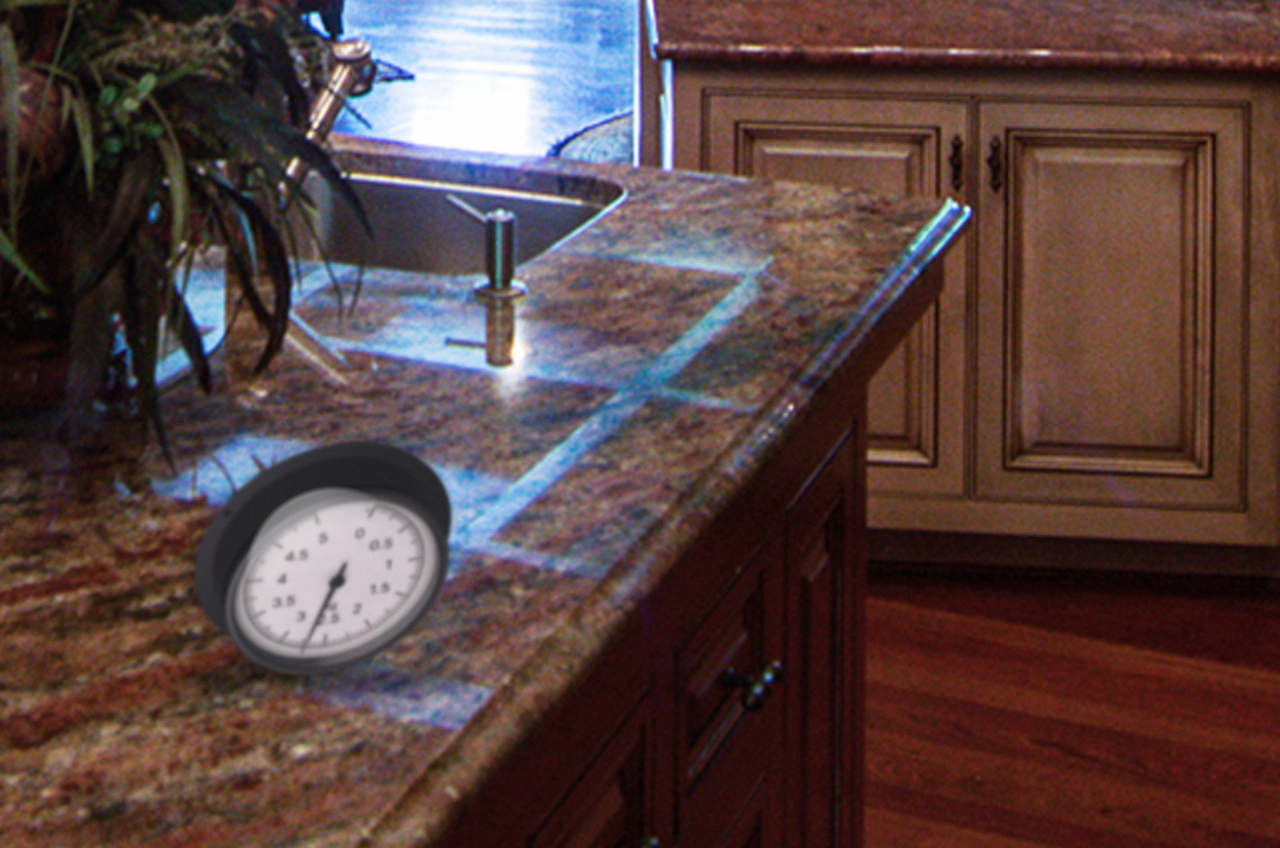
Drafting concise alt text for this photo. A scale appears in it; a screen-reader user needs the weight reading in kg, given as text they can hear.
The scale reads 2.75 kg
